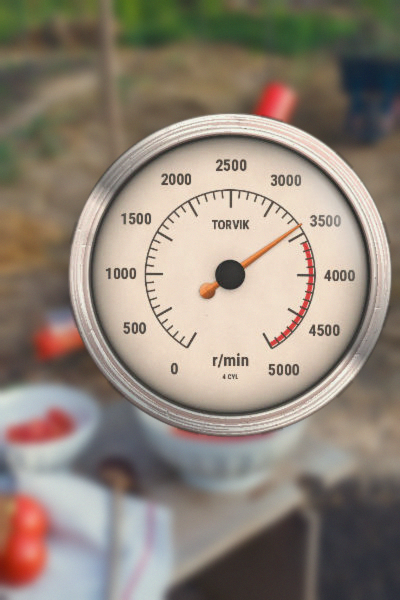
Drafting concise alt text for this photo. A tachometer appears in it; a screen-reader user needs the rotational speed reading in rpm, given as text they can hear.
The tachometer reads 3400 rpm
